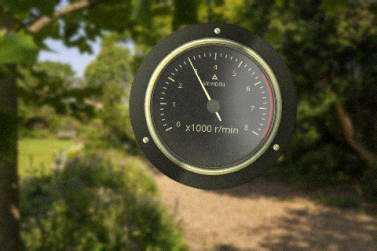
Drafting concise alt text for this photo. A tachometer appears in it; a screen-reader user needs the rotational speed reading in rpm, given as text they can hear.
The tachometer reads 3000 rpm
